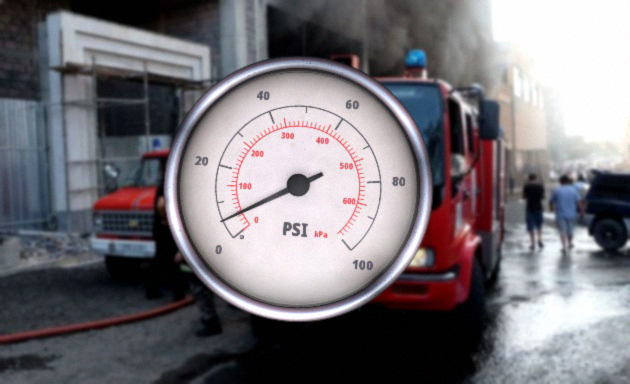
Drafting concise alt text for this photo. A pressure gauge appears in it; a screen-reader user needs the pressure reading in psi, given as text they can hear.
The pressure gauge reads 5 psi
